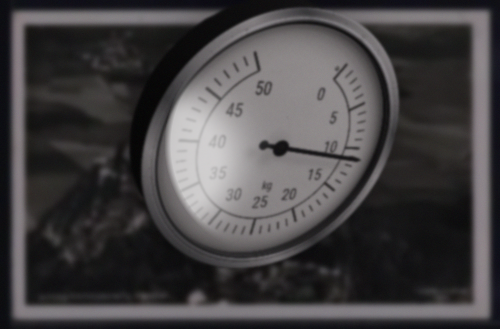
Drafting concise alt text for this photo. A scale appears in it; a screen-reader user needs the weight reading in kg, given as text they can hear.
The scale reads 11 kg
